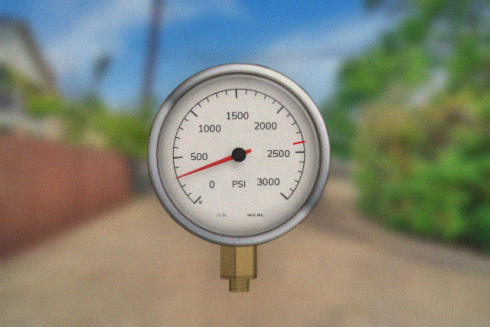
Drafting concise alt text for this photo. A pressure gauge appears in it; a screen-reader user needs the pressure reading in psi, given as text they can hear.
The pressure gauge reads 300 psi
